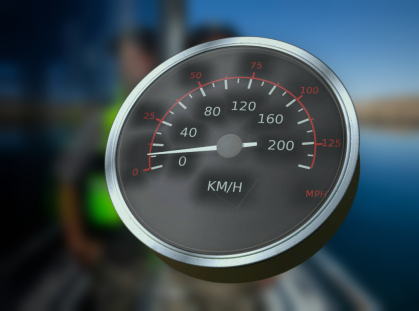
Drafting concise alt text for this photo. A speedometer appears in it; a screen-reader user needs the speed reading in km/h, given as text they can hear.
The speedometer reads 10 km/h
